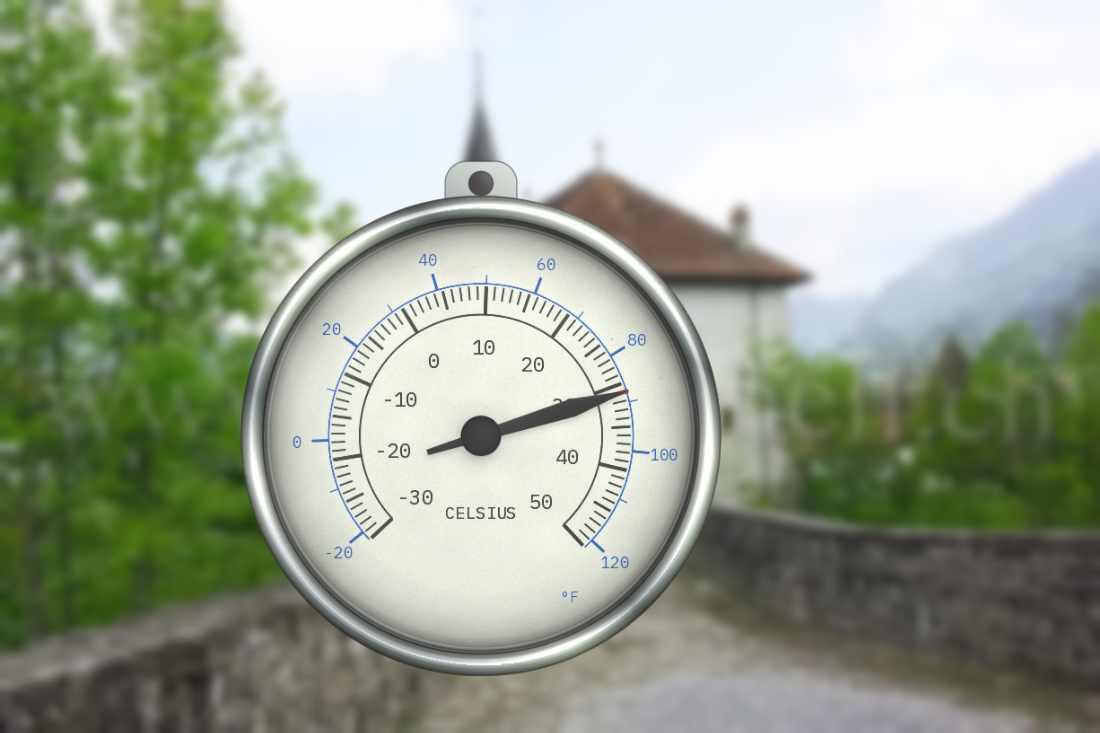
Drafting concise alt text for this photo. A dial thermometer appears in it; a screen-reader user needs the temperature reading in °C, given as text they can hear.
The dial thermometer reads 31 °C
